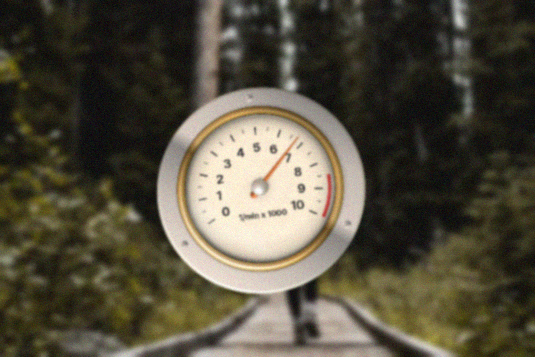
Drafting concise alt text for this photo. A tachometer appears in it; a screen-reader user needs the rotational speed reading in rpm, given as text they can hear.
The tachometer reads 6750 rpm
